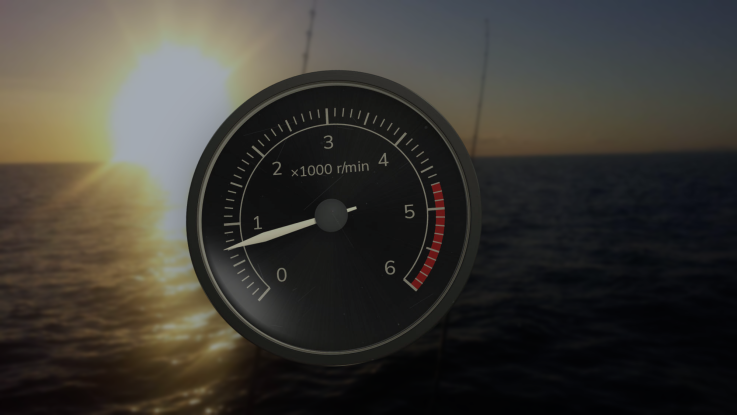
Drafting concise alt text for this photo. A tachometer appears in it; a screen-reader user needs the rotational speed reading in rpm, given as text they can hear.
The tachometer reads 700 rpm
